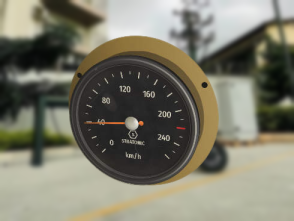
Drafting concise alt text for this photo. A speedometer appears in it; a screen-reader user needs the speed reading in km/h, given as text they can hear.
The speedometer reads 40 km/h
